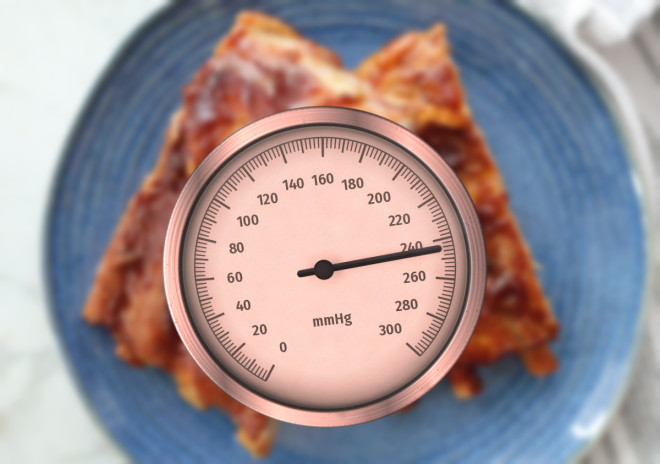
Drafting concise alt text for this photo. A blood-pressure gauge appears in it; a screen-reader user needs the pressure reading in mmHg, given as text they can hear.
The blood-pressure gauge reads 244 mmHg
